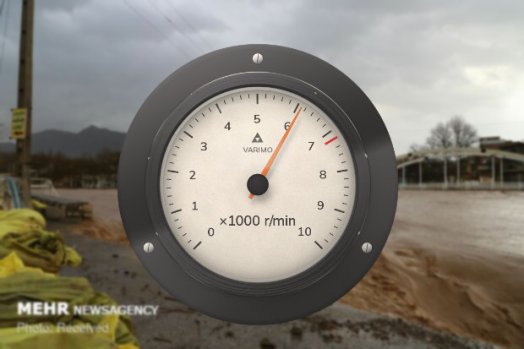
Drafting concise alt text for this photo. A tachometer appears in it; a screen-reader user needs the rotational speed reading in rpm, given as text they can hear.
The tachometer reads 6100 rpm
